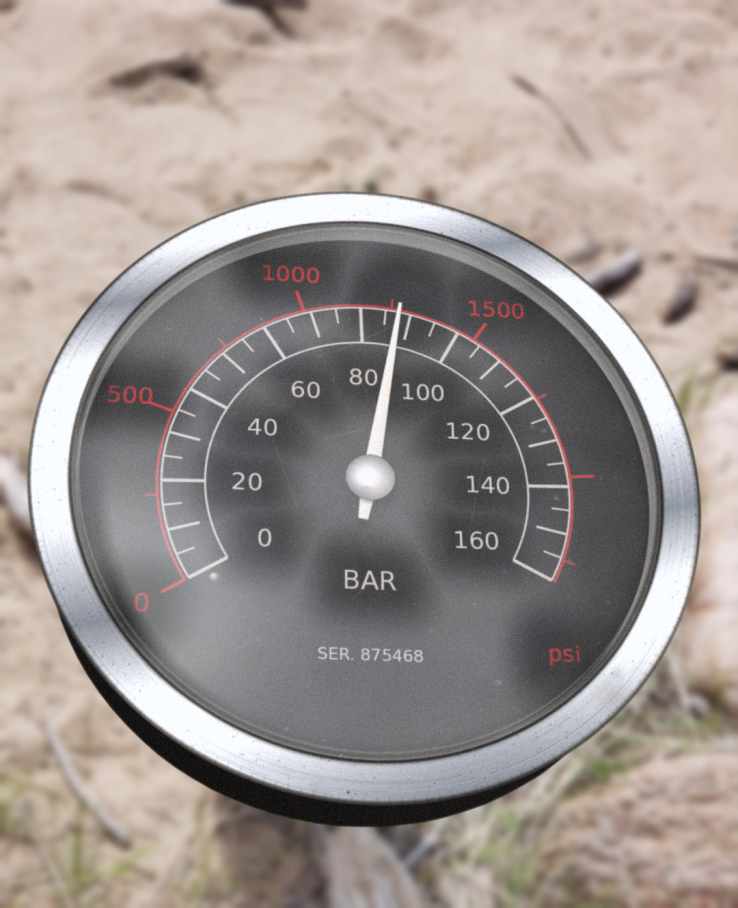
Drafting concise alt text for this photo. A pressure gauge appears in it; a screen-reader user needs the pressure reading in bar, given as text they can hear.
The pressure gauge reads 87.5 bar
